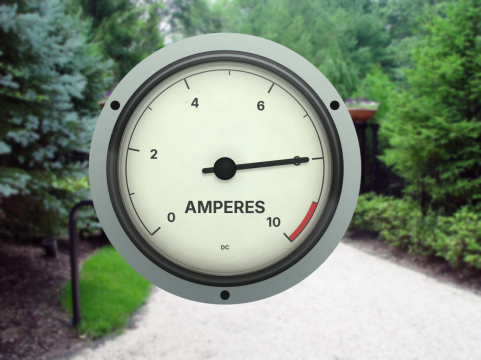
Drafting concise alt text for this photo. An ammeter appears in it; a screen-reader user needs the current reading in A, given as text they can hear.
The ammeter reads 8 A
